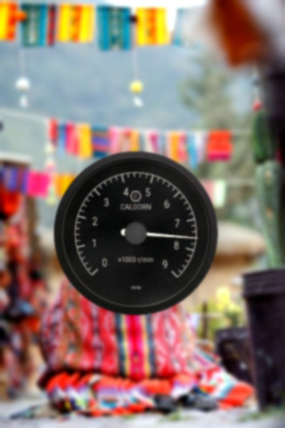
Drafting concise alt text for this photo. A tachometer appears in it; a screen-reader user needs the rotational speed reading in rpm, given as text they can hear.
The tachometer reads 7600 rpm
